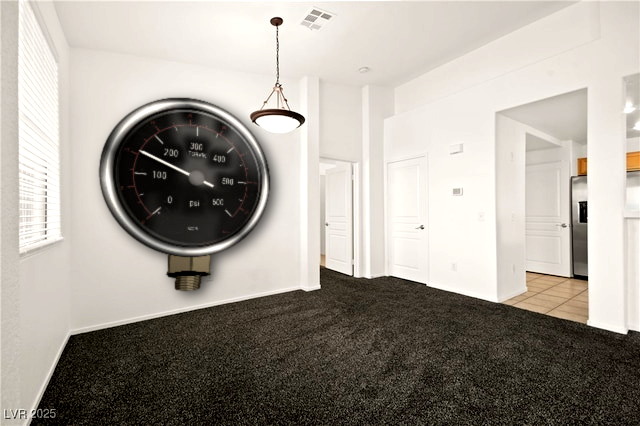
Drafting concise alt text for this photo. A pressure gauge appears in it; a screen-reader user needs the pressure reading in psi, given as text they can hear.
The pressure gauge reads 150 psi
